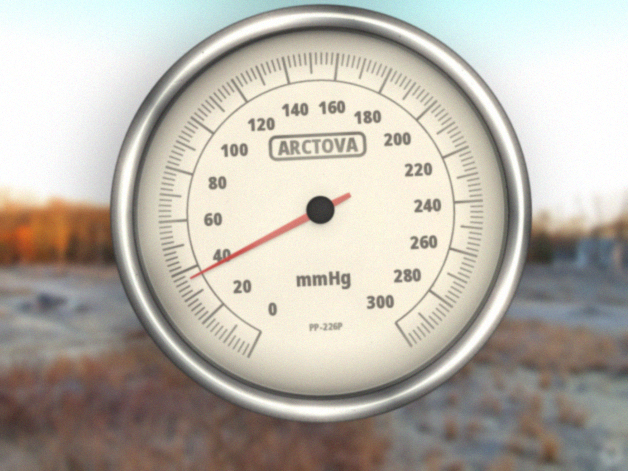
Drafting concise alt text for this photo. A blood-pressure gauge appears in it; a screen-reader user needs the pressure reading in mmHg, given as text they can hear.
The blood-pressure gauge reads 36 mmHg
